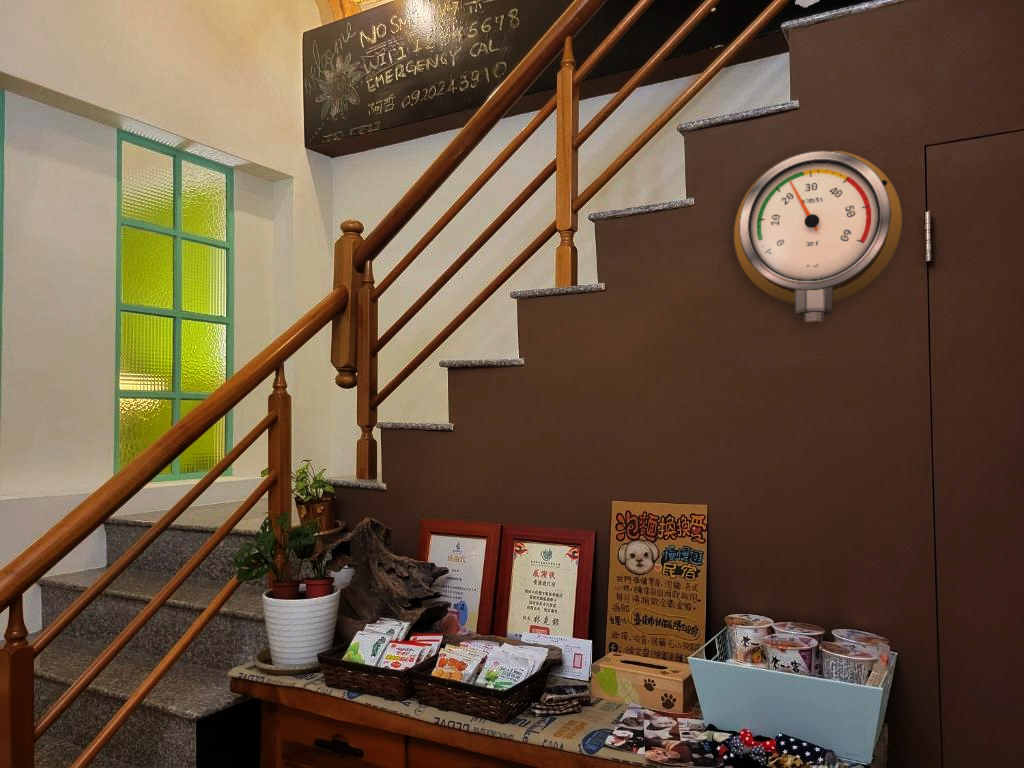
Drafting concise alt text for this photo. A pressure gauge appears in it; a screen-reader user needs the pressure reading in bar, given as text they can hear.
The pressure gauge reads 24 bar
